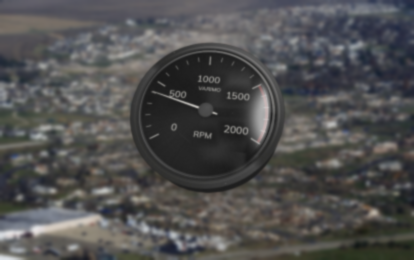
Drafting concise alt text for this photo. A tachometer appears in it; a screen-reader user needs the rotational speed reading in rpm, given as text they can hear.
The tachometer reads 400 rpm
